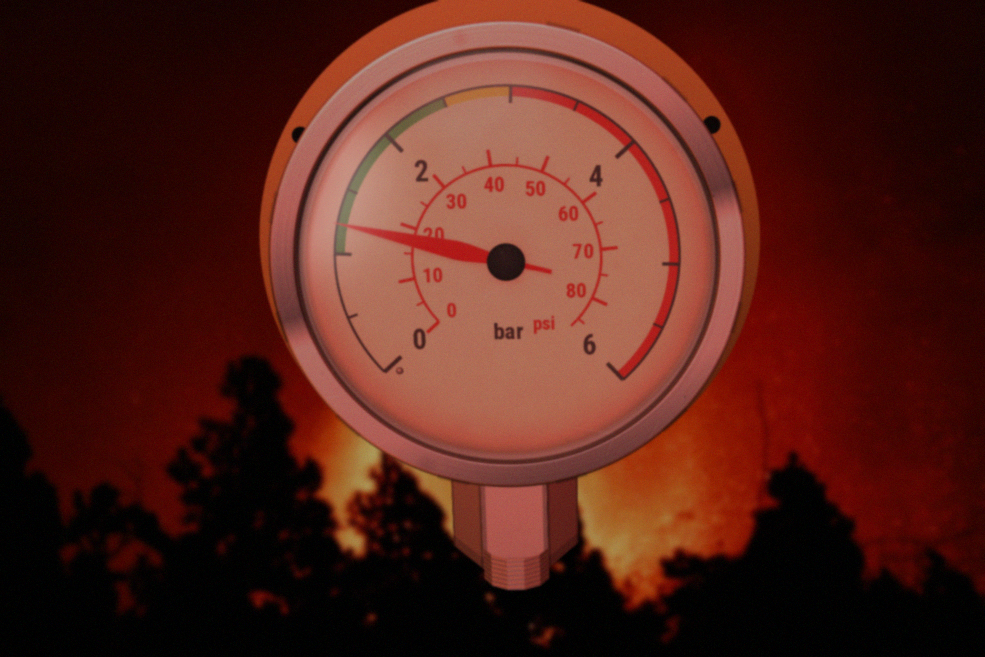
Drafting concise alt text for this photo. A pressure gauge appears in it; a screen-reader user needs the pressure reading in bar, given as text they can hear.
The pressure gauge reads 1.25 bar
